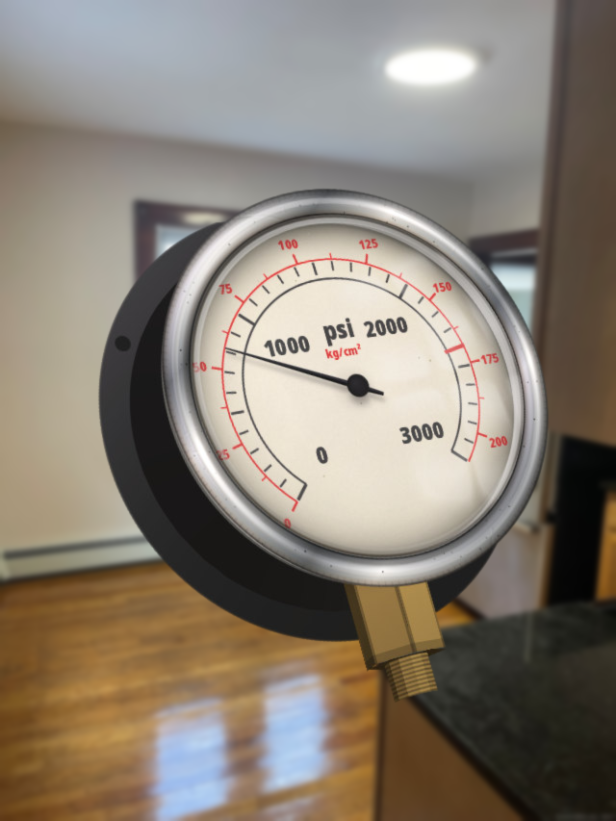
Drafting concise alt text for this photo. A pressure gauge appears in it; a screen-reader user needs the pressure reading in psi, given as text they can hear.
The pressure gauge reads 800 psi
